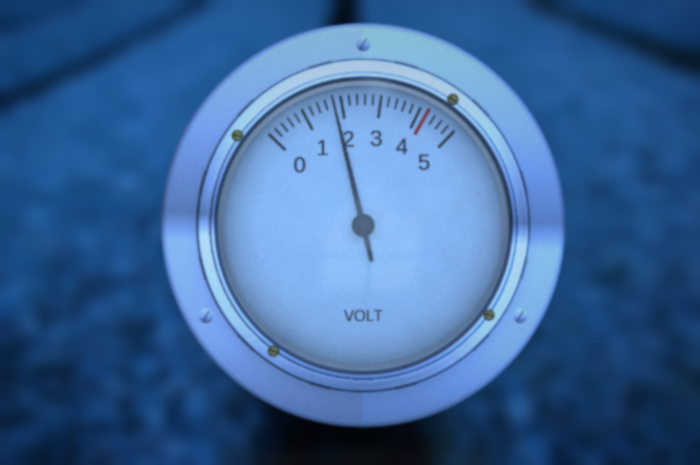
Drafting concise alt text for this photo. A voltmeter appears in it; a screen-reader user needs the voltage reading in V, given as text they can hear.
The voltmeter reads 1.8 V
